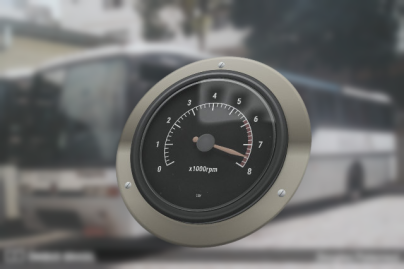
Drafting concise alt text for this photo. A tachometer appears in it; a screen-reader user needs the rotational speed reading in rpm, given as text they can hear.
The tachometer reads 7600 rpm
